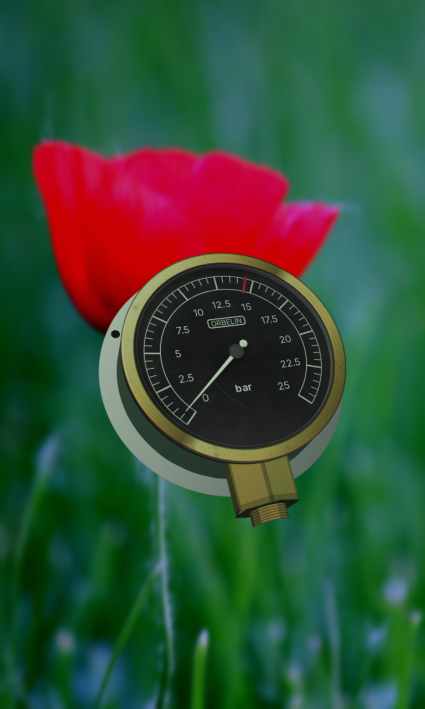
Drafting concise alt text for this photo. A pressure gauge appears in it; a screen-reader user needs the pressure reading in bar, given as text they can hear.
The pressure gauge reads 0.5 bar
